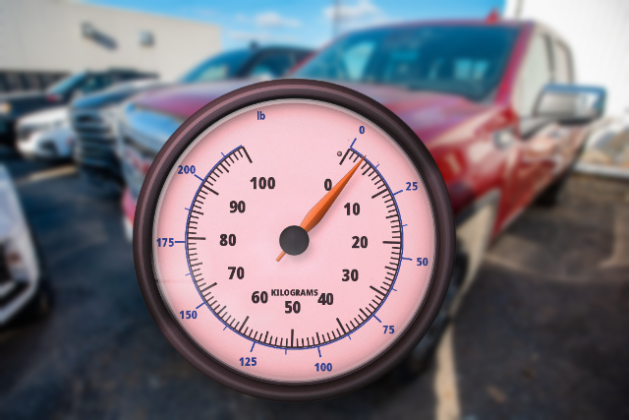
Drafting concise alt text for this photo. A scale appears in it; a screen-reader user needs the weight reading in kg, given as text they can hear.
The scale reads 3 kg
